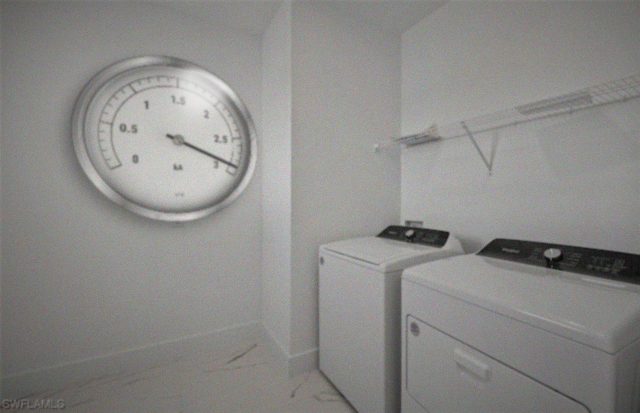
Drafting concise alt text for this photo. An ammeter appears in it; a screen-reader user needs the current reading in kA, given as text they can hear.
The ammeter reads 2.9 kA
